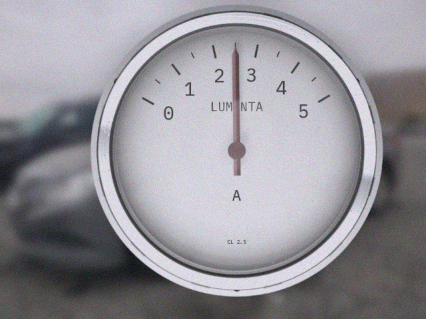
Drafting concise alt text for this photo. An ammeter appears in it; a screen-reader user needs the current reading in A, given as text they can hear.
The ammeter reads 2.5 A
